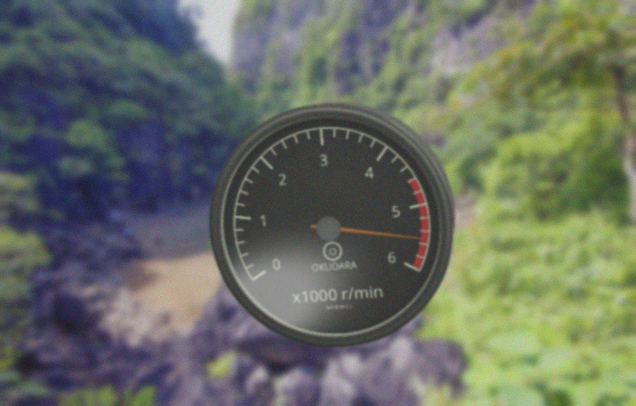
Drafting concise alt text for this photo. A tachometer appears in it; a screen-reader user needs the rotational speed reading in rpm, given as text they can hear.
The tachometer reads 5500 rpm
